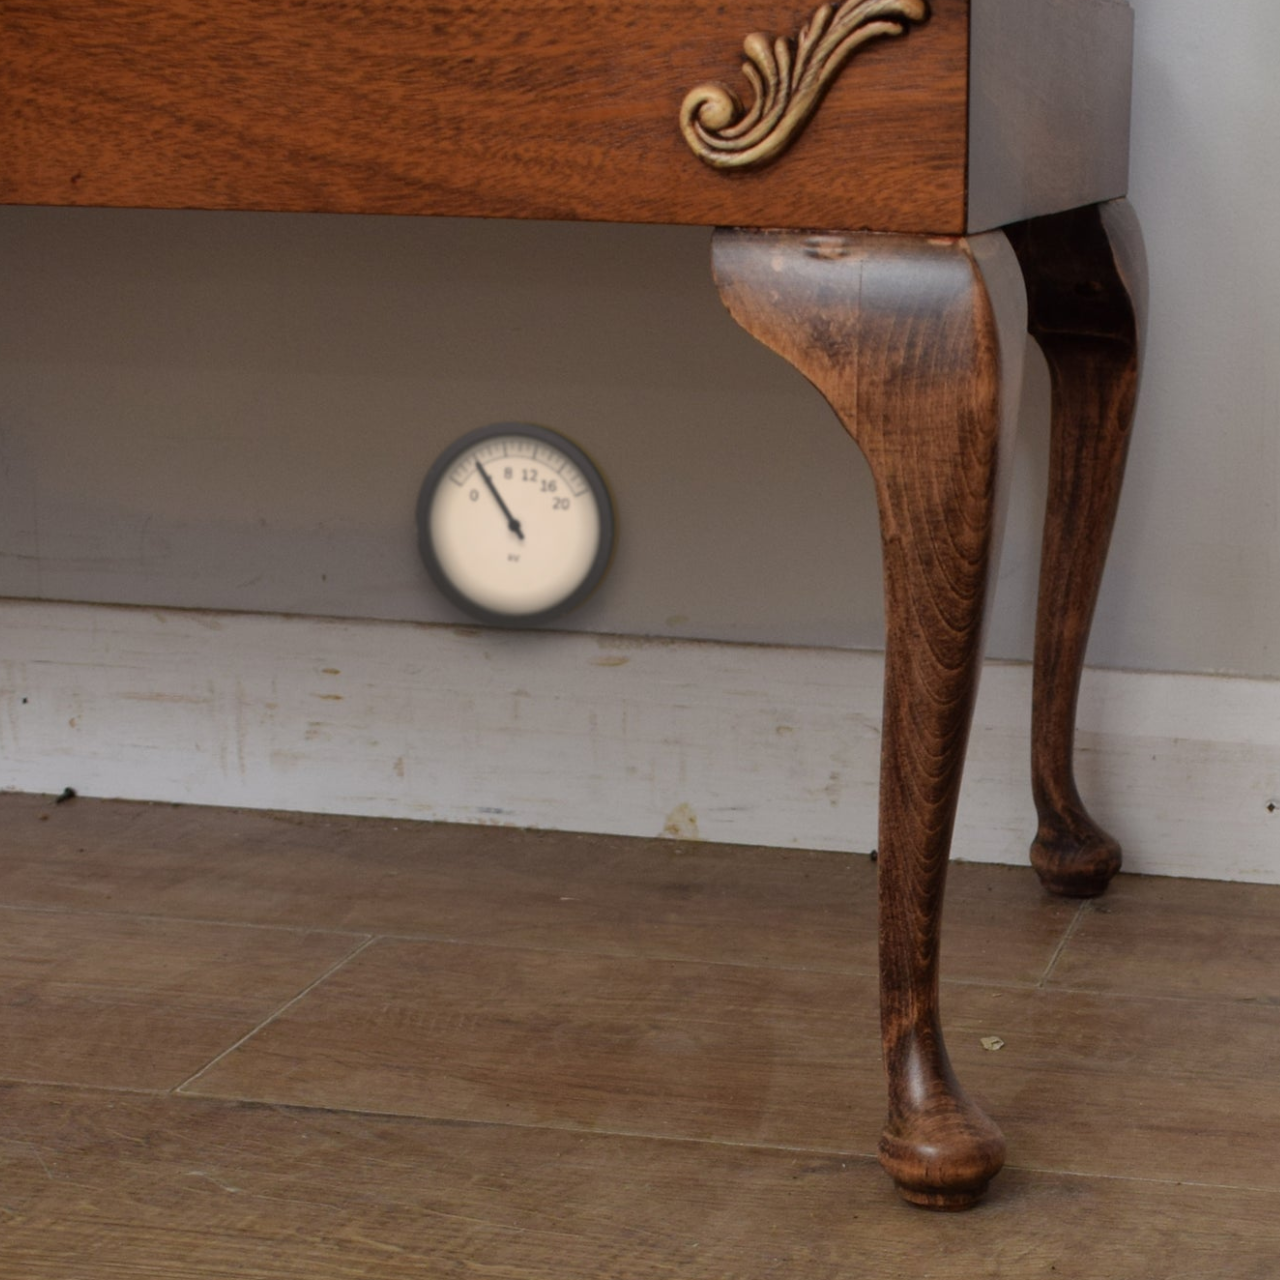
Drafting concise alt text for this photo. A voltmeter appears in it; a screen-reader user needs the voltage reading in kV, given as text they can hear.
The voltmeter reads 4 kV
